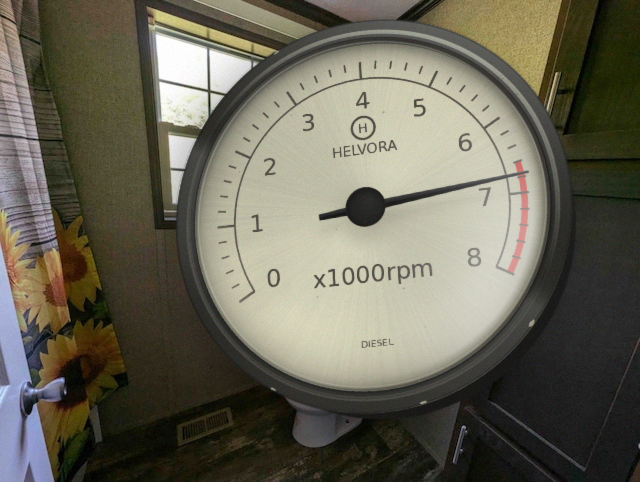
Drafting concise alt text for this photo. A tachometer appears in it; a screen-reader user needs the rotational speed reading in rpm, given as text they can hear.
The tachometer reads 6800 rpm
